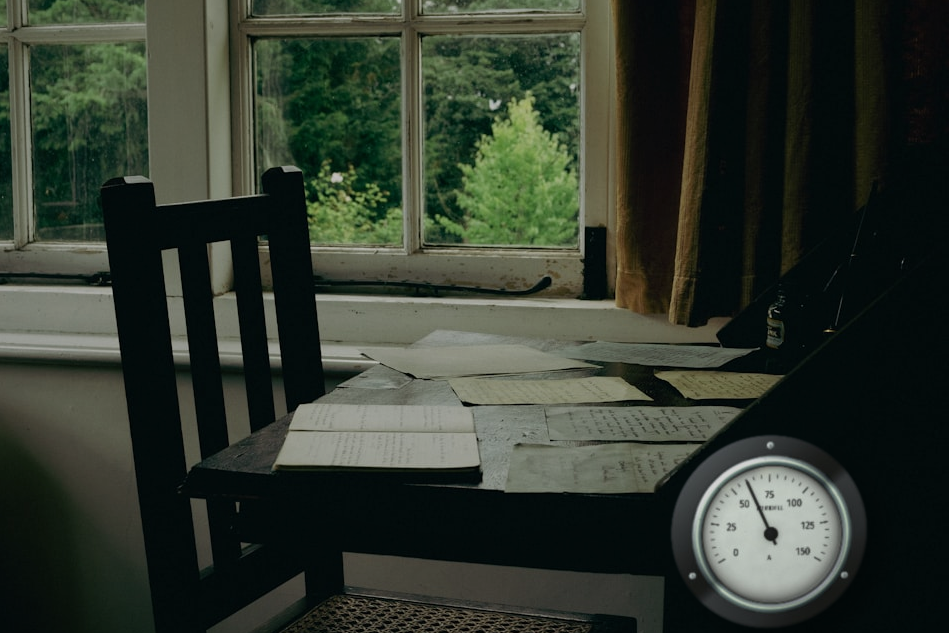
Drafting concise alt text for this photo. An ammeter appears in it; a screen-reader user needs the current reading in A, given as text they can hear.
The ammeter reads 60 A
